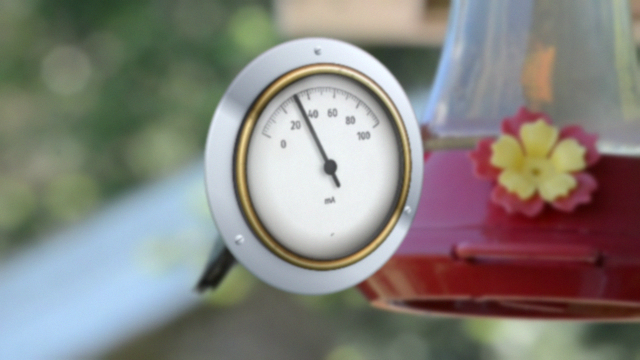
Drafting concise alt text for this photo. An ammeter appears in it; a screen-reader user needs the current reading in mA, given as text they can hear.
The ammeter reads 30 mA
